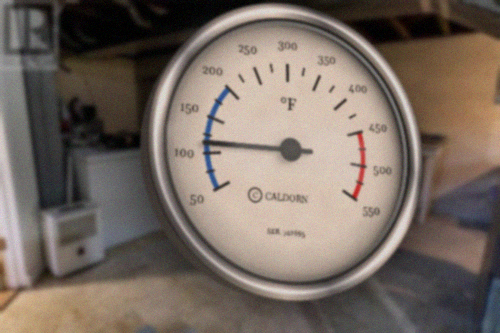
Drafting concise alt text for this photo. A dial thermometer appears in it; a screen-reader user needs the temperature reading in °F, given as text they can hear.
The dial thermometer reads 112.5 °F
